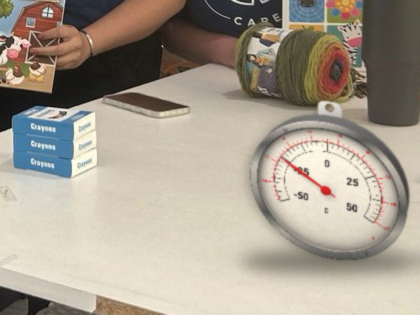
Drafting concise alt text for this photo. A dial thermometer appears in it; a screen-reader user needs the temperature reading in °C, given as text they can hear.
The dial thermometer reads -25 °C
